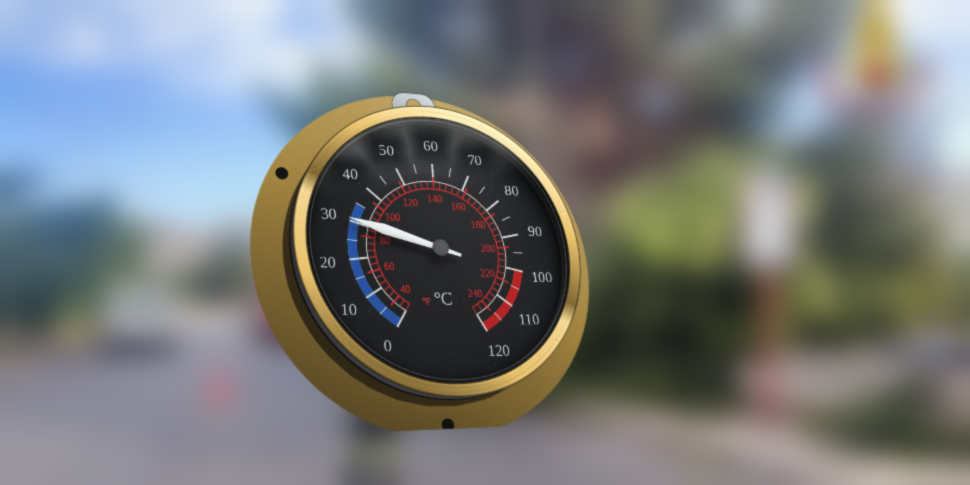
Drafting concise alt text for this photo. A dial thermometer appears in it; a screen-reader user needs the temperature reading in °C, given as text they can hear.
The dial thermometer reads 30 °C
